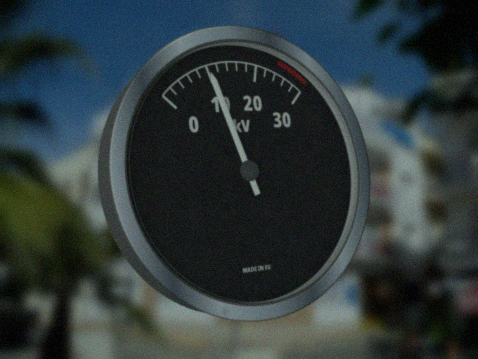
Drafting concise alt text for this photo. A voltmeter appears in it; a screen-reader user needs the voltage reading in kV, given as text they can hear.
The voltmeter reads 10 kV
